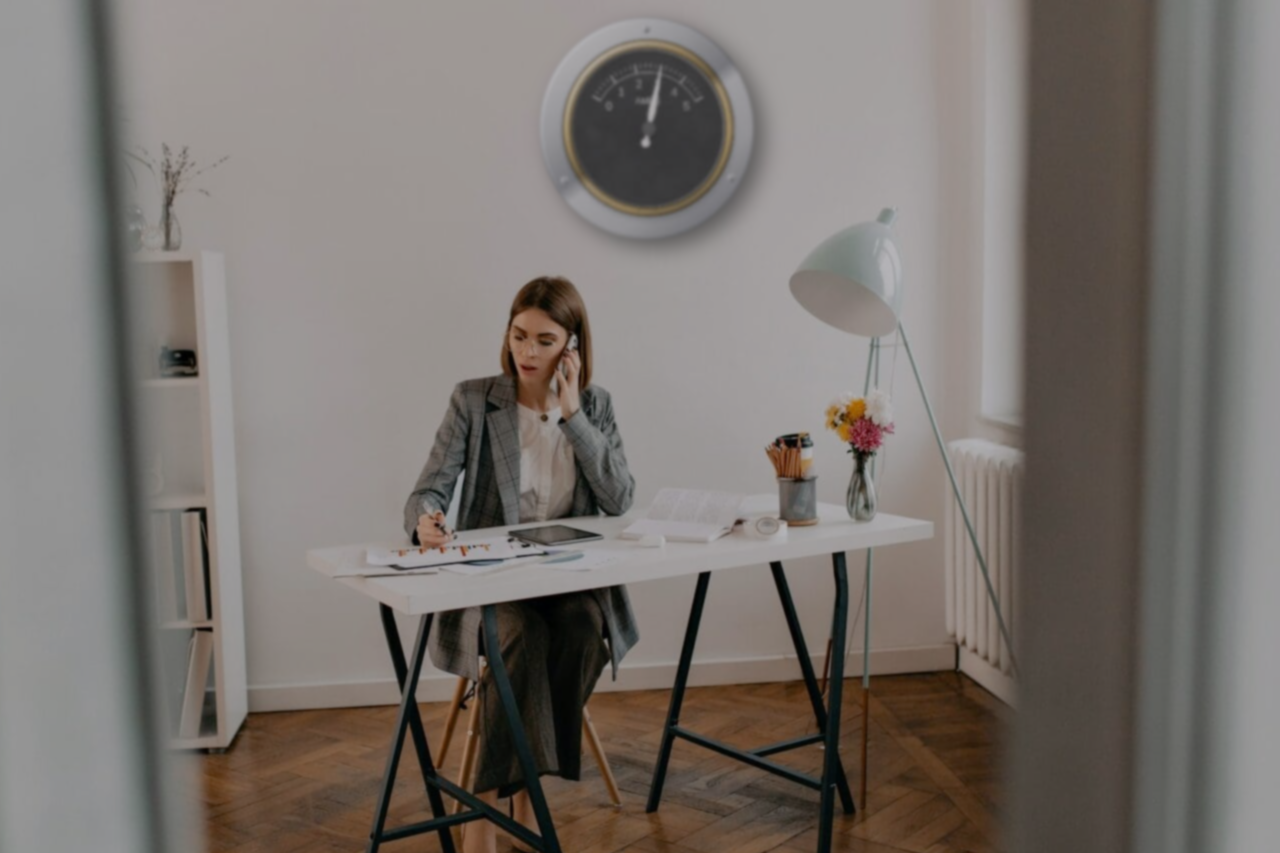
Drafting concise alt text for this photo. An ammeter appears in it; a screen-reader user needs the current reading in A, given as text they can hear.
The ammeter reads 3 A
